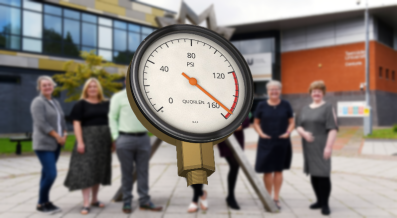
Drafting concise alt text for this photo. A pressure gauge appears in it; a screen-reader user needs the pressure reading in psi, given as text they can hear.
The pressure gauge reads 155 psi
